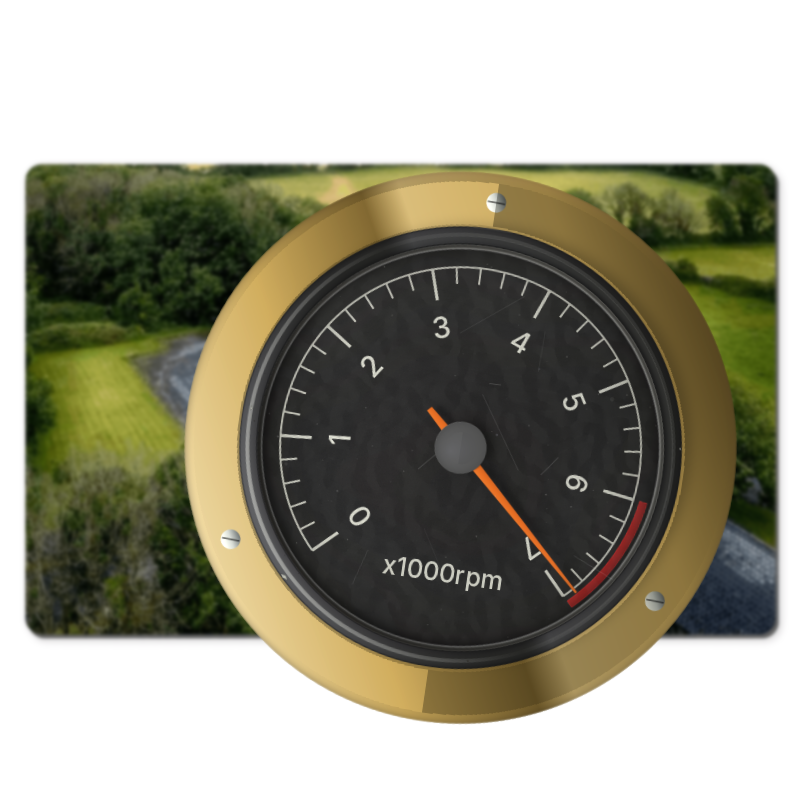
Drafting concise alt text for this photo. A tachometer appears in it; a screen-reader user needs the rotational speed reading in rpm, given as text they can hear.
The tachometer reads 6900 rpm
